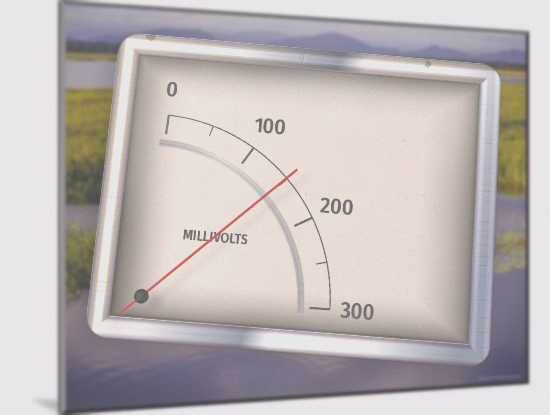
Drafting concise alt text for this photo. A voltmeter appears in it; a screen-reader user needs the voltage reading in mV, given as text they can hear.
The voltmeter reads 150 mV
